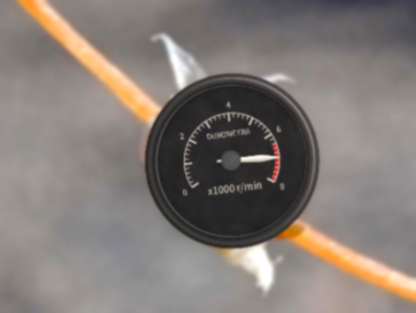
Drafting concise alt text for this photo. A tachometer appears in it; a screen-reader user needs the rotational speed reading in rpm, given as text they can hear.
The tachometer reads 7000 rpm
